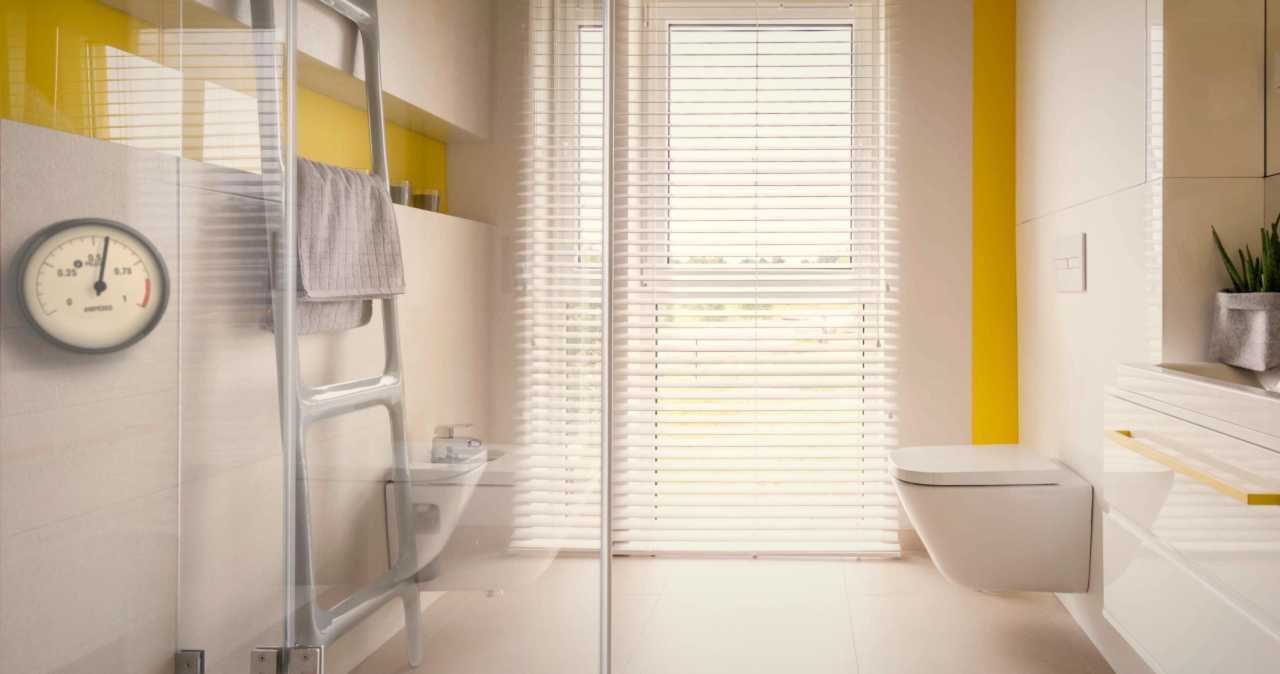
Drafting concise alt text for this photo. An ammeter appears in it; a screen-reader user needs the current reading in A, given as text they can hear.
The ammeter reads 0.55 A
